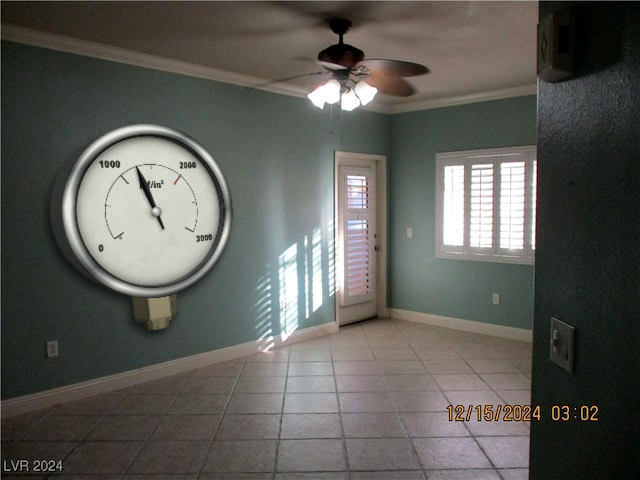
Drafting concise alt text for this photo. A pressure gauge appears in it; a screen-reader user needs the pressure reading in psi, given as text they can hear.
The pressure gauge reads 1250 psi
